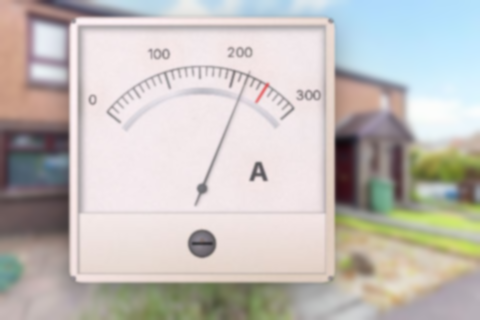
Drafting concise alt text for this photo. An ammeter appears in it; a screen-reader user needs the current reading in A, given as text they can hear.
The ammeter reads 220 A
